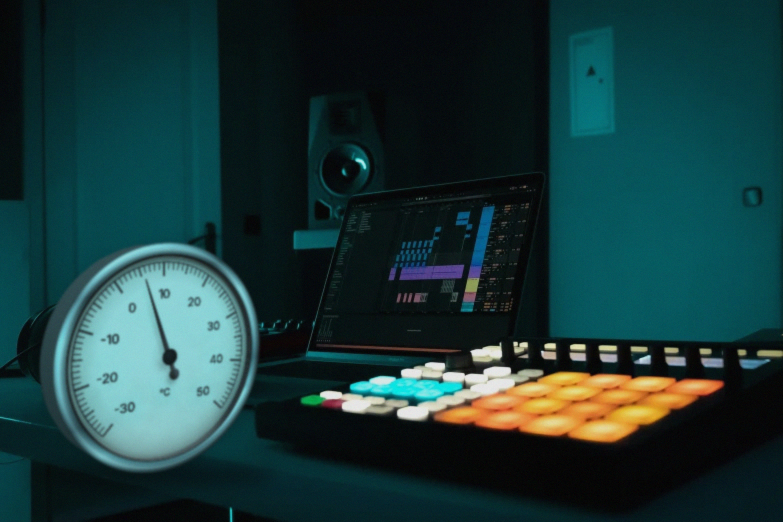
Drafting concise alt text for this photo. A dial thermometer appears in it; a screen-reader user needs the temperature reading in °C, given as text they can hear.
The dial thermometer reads 5 °C
